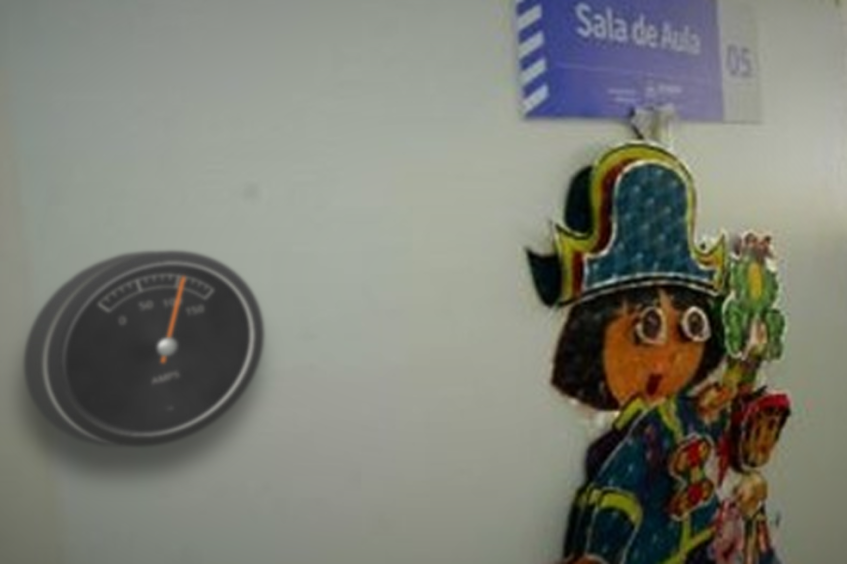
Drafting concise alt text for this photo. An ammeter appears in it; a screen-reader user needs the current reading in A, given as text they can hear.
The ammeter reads 100 A
